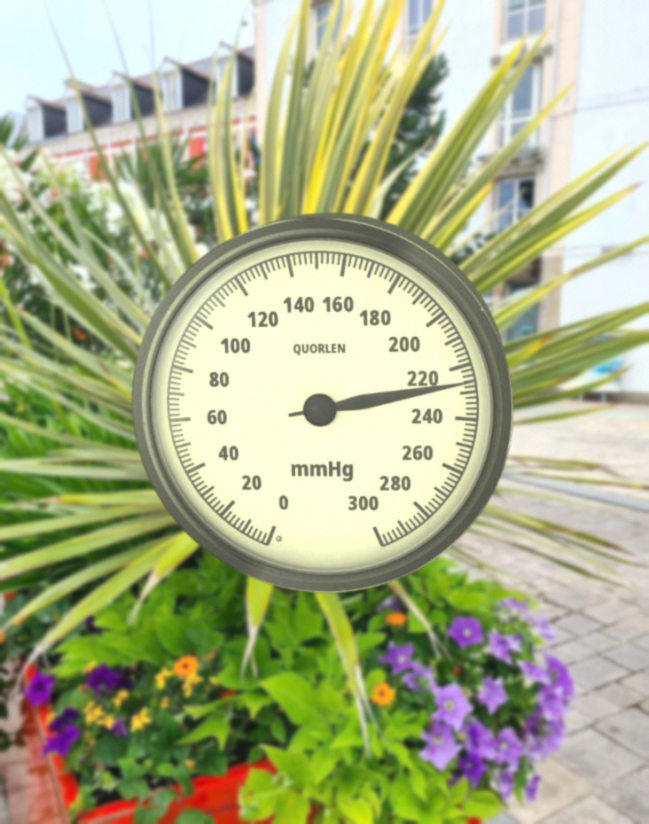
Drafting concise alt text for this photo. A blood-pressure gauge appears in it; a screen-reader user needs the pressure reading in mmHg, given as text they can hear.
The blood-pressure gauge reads 226 mmHg
